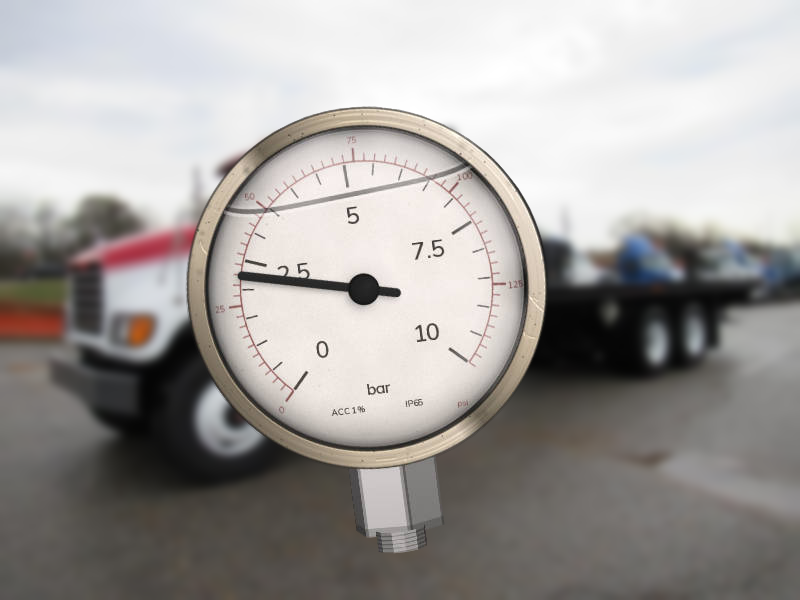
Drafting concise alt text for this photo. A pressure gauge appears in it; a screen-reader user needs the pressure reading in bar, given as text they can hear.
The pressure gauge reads 2.25 bar
